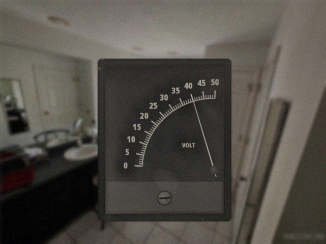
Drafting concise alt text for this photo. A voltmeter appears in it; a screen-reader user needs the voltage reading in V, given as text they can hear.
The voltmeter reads 40 V
